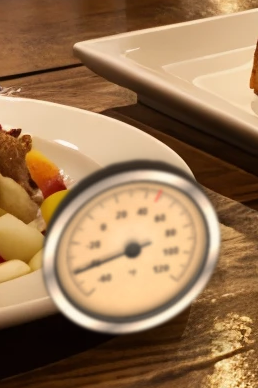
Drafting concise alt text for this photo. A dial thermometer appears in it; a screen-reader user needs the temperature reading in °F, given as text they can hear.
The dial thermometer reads -40 °F
